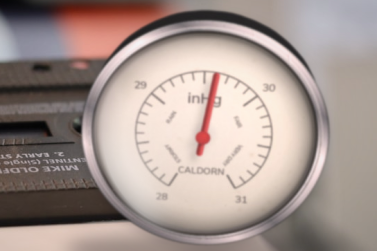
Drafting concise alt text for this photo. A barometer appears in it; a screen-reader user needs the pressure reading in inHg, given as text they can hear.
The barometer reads 29.6 inHg
